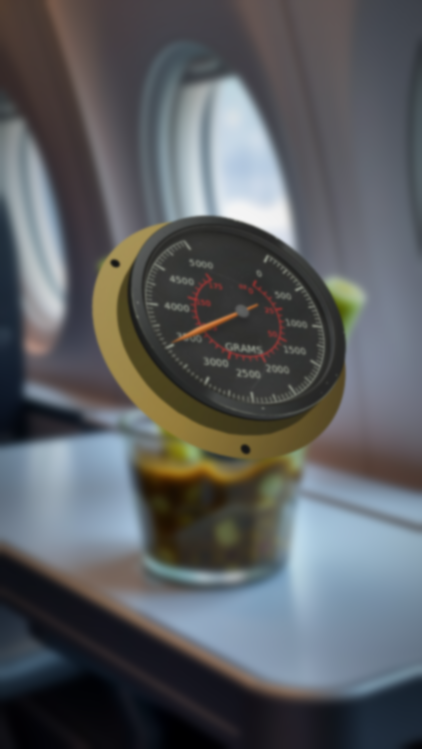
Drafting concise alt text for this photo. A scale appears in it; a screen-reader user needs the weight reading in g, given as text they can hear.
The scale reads 3500 g
